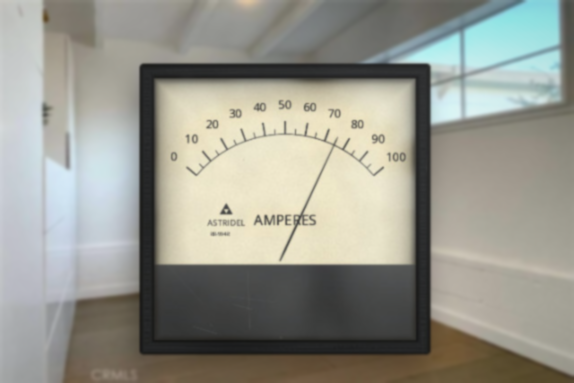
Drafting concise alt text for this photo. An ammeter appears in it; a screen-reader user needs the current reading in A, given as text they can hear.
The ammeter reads 75 A
